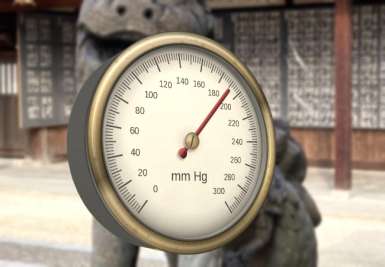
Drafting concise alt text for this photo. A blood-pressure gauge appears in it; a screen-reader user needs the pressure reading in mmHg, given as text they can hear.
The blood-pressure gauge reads 190 mmHg
